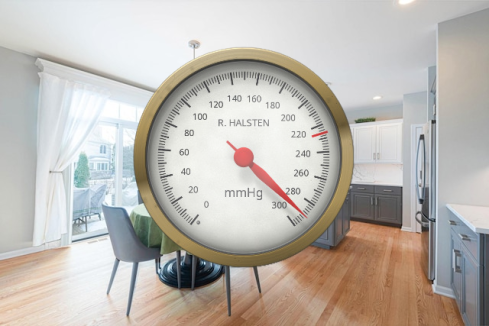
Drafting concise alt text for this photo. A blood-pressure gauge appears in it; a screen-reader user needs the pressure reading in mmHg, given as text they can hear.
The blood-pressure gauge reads 290 mmHg
